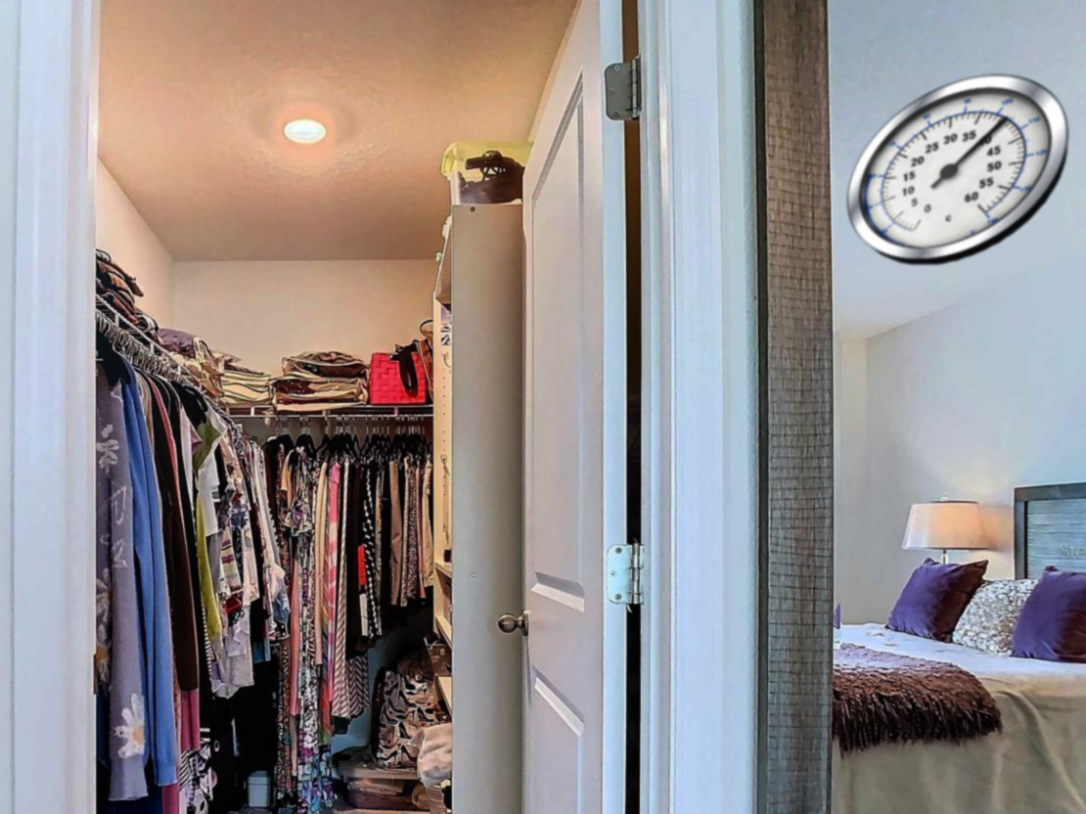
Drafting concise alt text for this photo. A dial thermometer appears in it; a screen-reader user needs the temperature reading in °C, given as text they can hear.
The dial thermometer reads 40 °C
